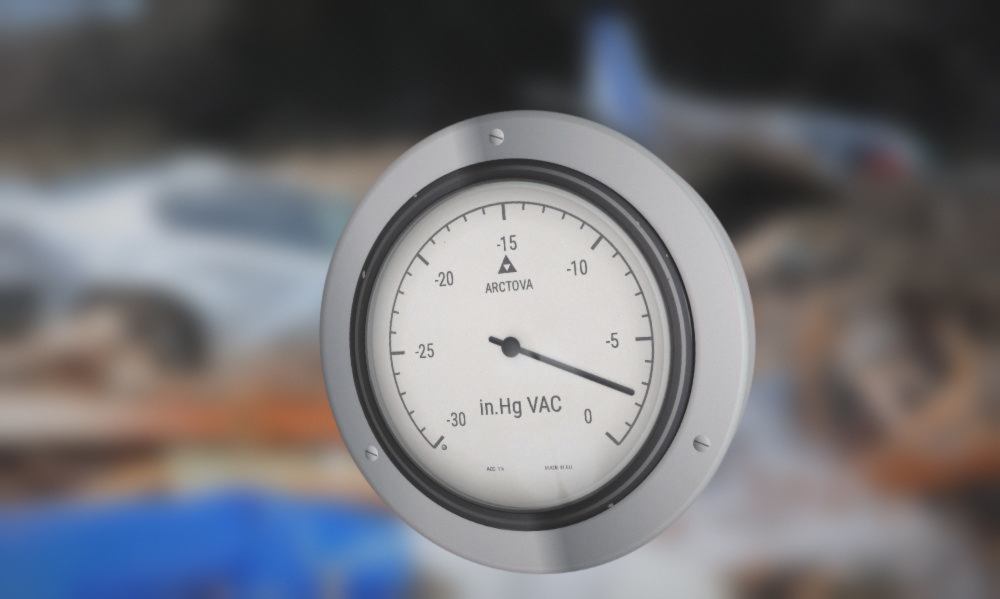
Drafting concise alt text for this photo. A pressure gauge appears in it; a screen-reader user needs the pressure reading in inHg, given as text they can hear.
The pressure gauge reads -2.5 inHg
